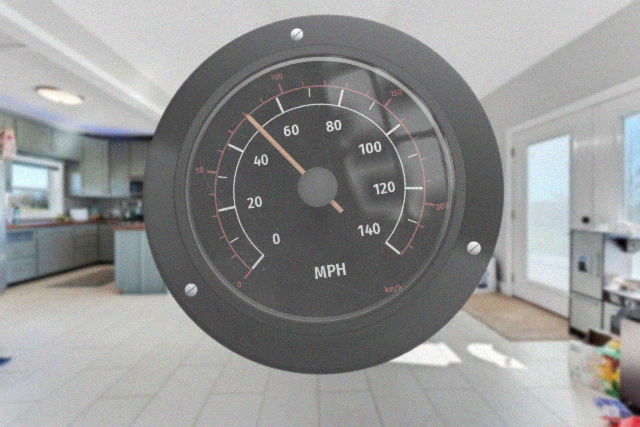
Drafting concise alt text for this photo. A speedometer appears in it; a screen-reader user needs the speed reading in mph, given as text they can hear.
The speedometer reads 50 mph
